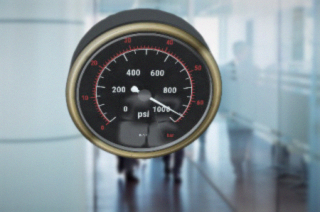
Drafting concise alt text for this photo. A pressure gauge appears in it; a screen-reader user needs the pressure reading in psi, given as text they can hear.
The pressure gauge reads 950 psi
